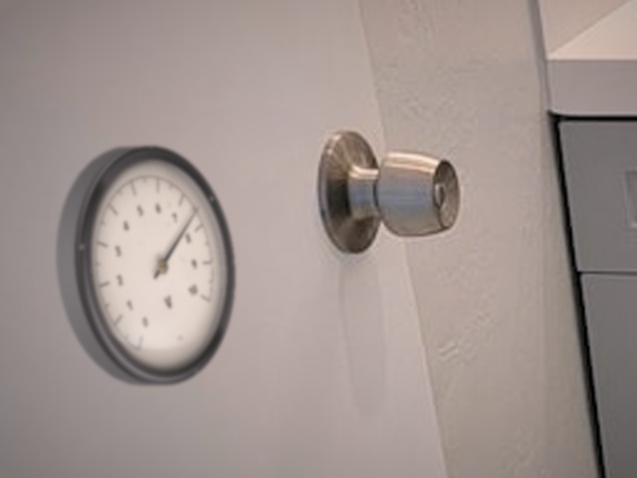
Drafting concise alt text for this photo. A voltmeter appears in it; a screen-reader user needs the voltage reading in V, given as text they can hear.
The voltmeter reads 7.5 V
